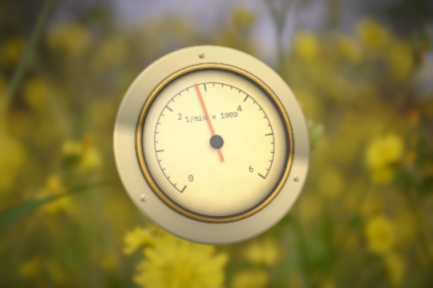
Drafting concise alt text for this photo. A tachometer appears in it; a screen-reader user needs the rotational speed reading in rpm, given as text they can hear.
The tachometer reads 2800 rpm
